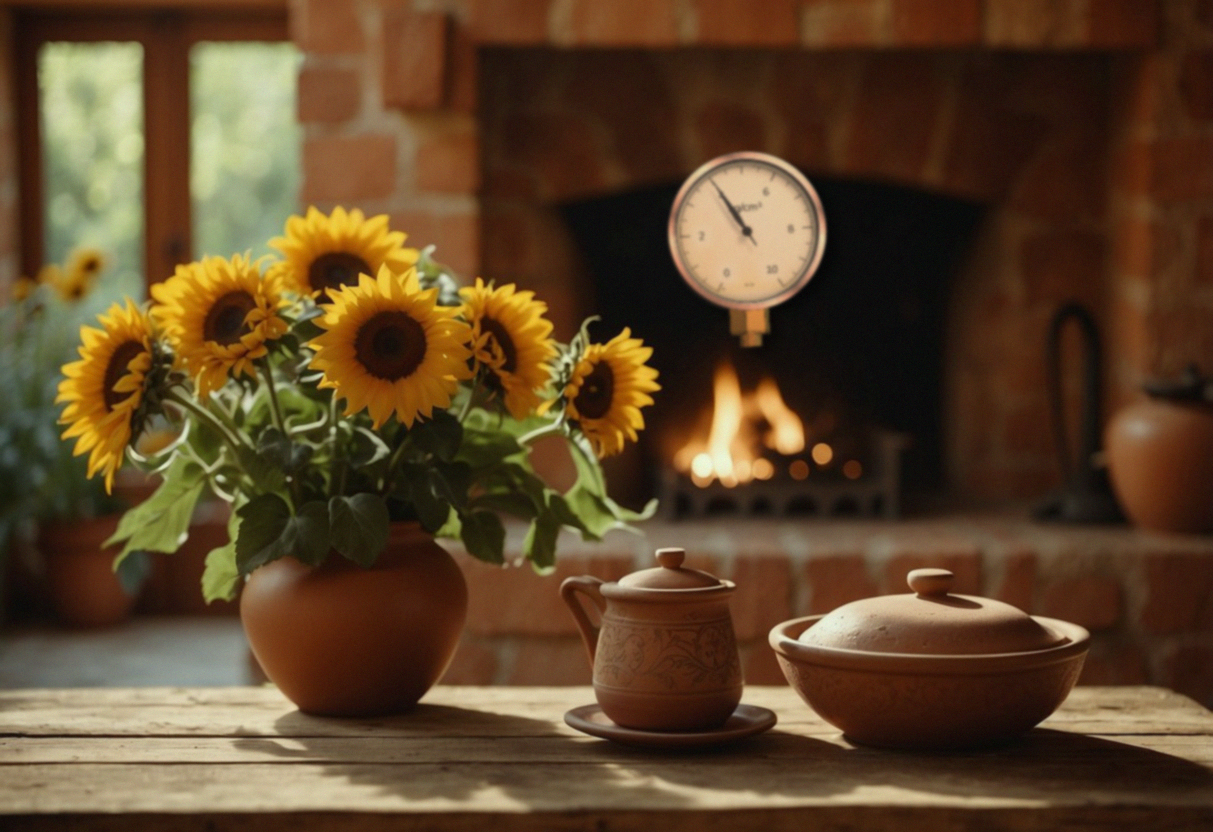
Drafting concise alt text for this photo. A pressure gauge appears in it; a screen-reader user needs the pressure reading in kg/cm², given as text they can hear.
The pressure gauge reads 4 kg/cm²
